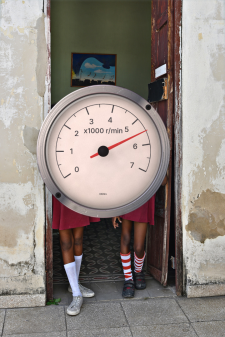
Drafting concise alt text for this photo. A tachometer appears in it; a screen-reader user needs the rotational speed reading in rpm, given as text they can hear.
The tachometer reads 5500 rpm
